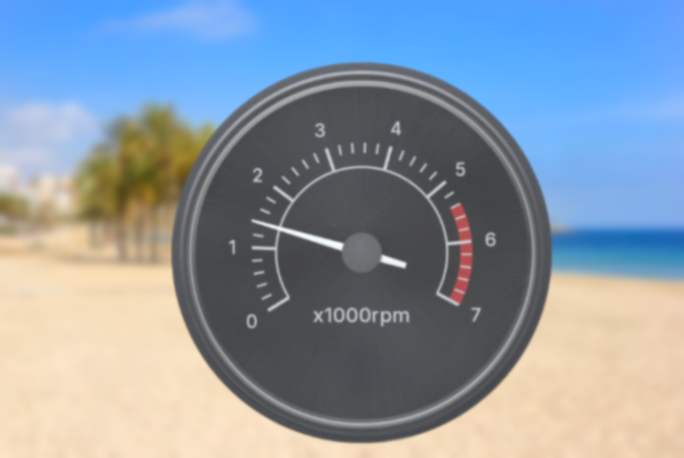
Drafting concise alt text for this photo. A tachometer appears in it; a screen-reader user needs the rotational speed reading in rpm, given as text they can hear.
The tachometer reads 1400 rpm
